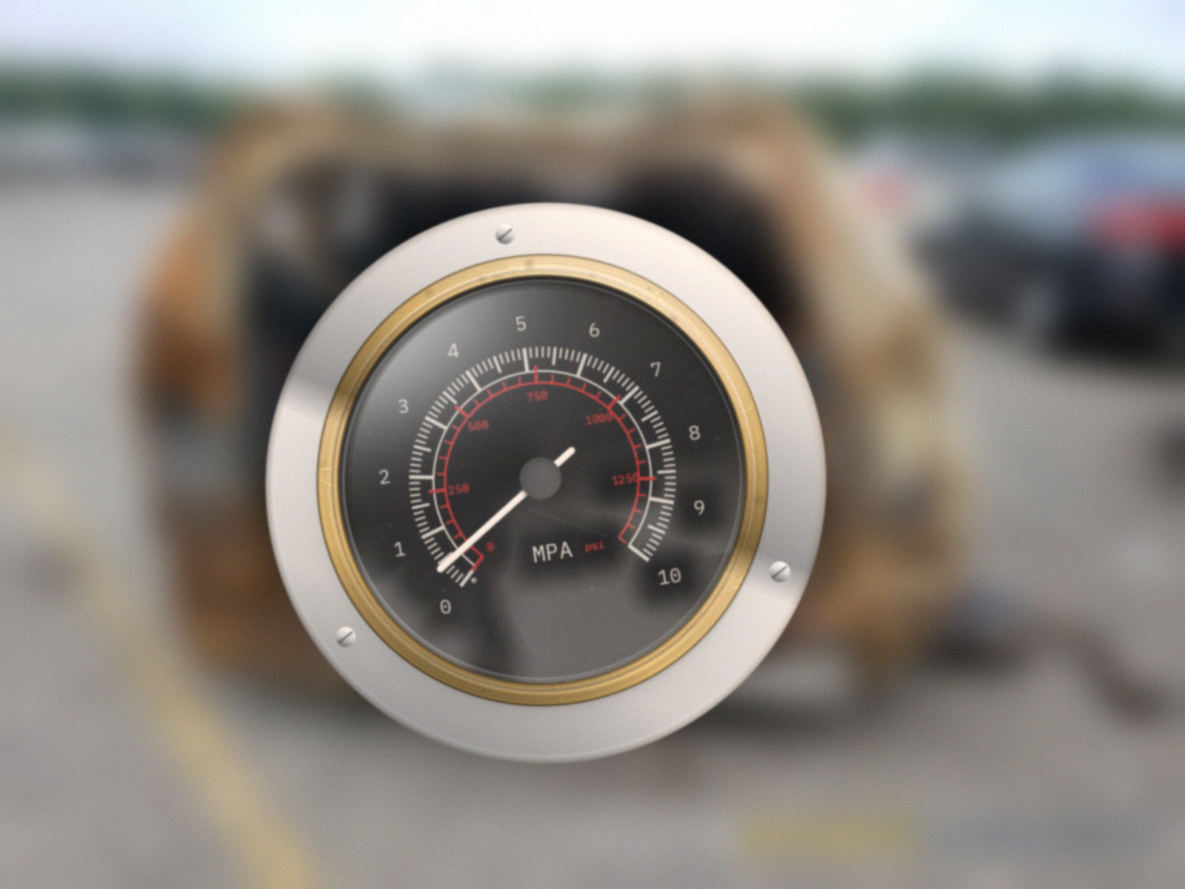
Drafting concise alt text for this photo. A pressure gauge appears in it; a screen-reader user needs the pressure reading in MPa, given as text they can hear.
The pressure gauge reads 0.4 MPa
